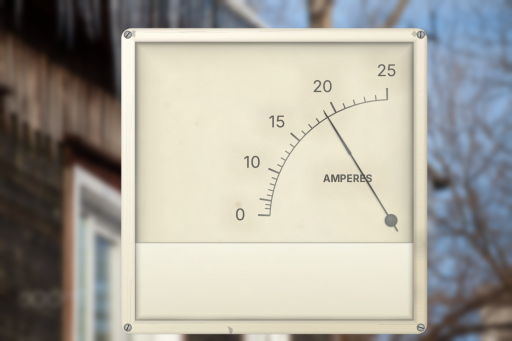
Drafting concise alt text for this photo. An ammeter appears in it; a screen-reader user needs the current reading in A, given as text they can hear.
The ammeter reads 19 A
